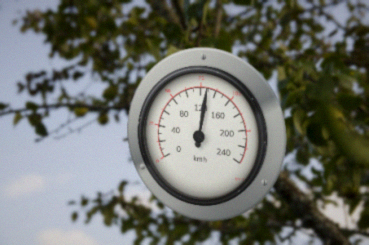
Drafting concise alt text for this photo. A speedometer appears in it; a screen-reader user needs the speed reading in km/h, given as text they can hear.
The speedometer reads 130 km/h
